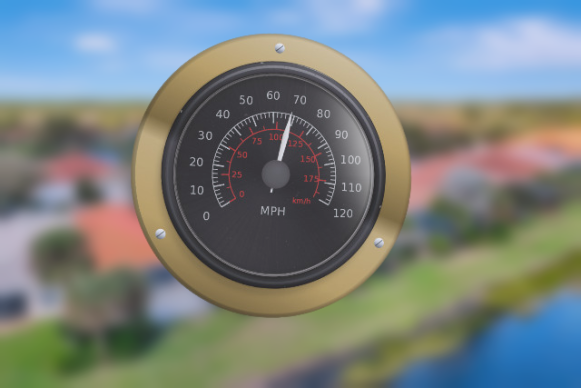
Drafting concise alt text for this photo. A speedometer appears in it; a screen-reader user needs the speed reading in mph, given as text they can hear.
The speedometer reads 68 mph
